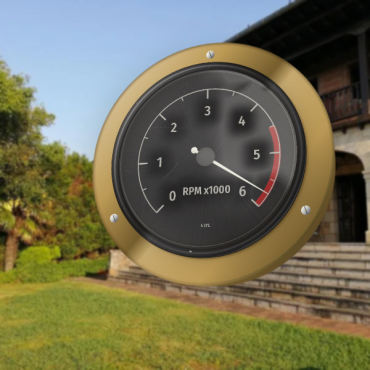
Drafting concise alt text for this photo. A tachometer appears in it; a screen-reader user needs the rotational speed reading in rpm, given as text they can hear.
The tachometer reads 5750 rpm
